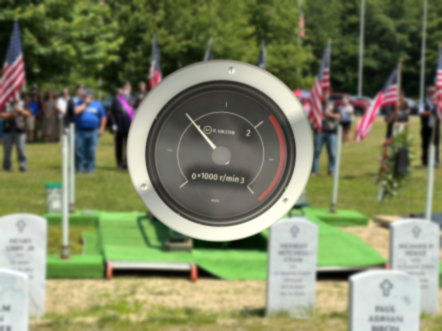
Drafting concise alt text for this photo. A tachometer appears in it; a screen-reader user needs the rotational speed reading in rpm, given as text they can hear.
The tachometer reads 1000 rpm
